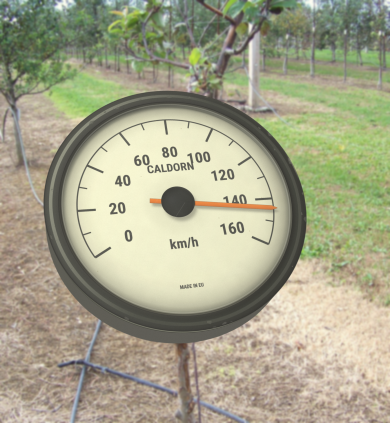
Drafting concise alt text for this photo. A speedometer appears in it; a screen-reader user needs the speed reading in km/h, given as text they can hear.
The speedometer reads 145 km/h
